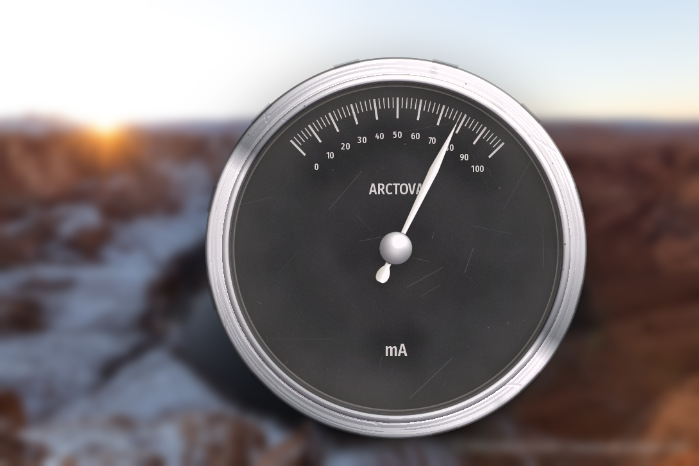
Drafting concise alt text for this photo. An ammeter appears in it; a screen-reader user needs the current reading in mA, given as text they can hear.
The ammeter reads 78 mA
